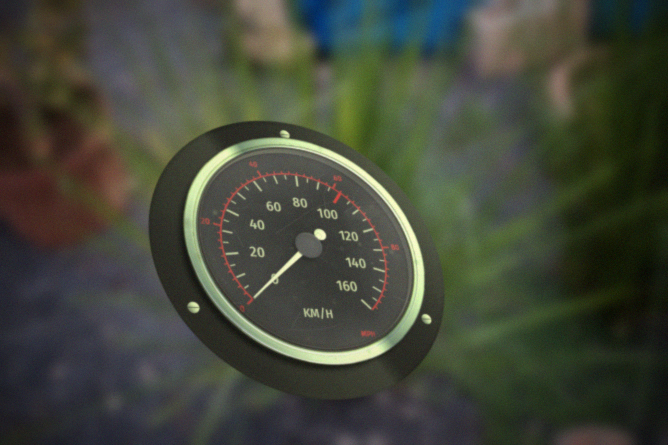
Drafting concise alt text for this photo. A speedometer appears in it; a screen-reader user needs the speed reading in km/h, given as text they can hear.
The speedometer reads 0 km/h
